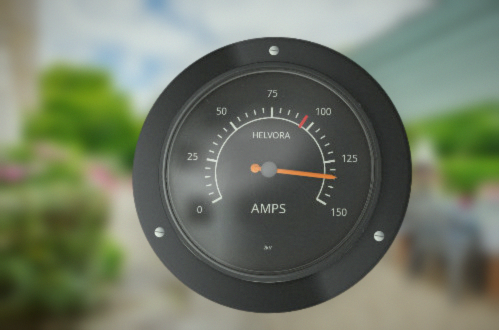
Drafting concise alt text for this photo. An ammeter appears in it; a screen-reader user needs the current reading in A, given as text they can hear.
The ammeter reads 135 A
